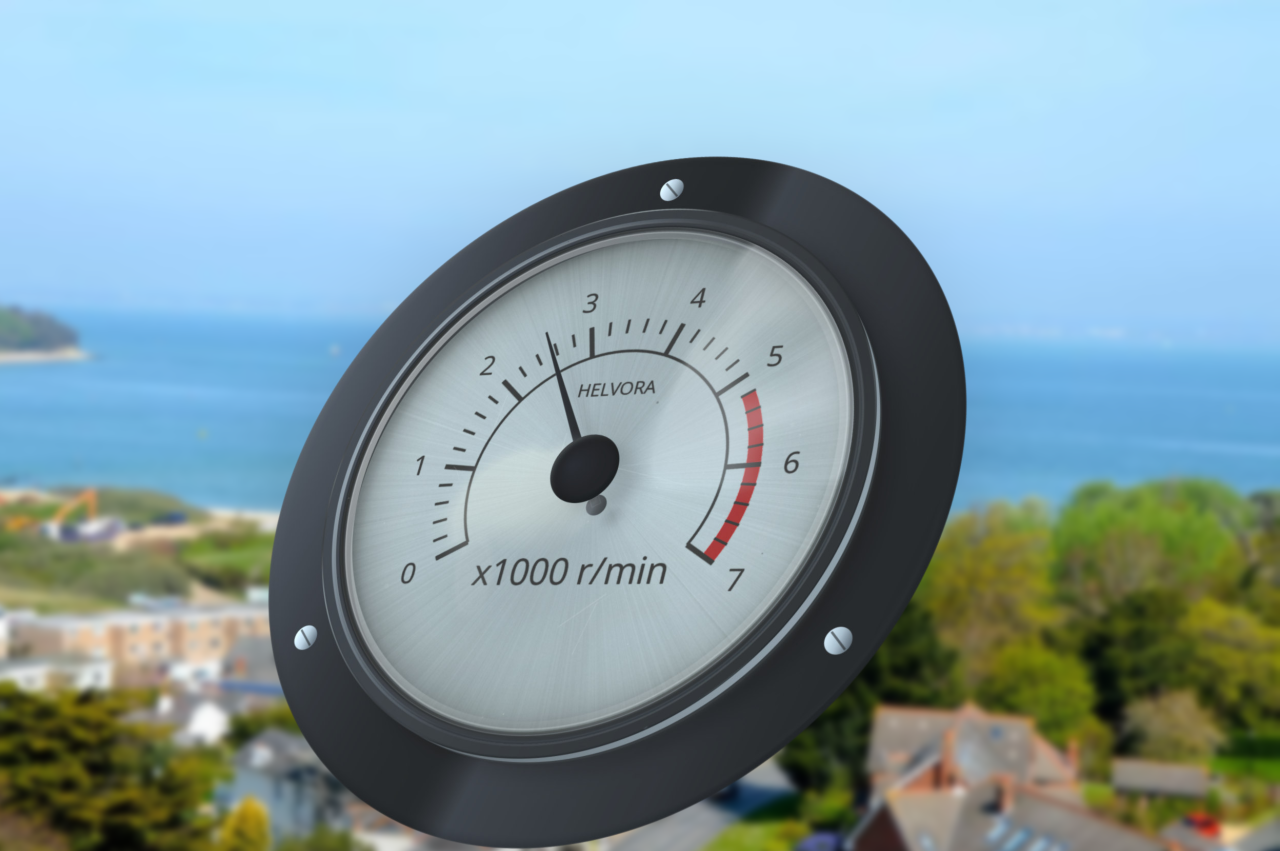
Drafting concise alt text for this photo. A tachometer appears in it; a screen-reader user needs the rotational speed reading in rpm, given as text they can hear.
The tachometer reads 2600 rpm
